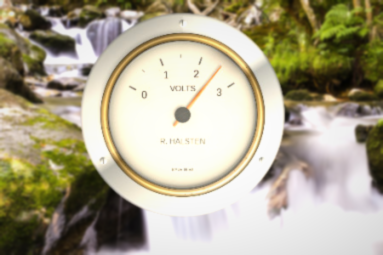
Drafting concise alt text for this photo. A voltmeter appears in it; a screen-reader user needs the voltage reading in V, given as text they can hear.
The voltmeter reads 2.5 V
